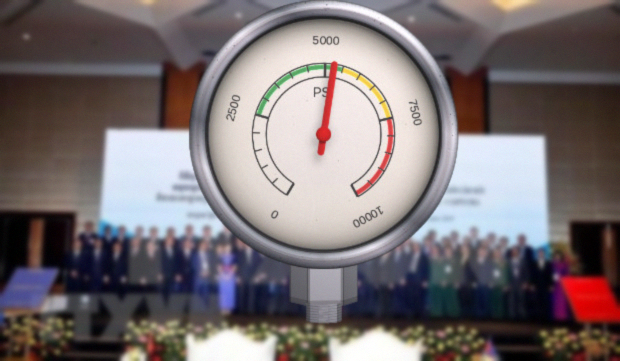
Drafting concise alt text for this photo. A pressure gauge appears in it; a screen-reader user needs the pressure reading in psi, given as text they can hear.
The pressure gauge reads 5250 psi
